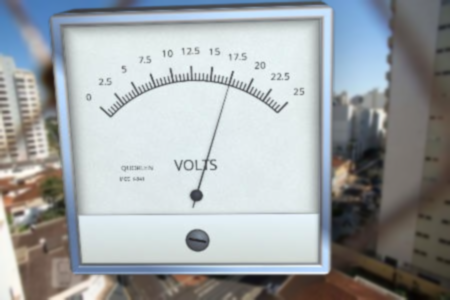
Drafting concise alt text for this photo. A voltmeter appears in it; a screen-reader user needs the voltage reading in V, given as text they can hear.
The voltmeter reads 17.5 V
